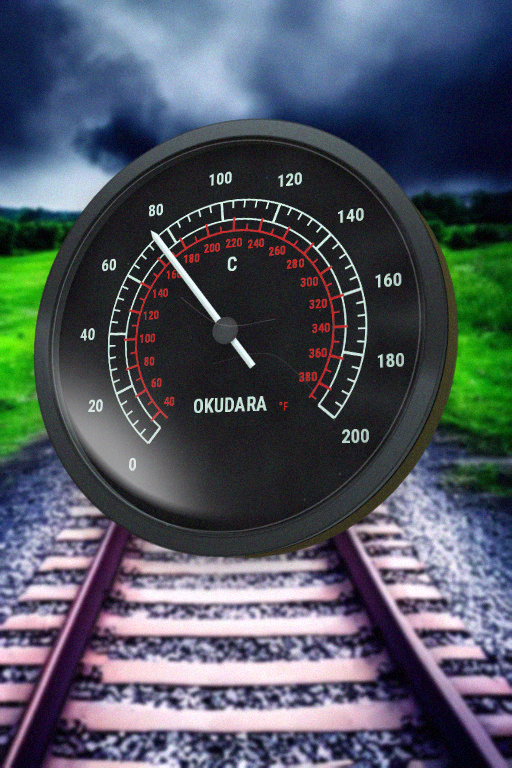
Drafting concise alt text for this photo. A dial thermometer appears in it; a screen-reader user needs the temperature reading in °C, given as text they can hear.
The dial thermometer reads 76 °C
